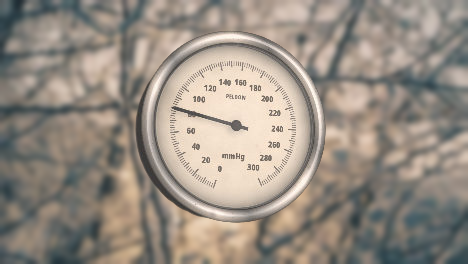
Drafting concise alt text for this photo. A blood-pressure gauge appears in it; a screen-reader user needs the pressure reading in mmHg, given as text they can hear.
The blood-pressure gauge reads 80 mmHg
